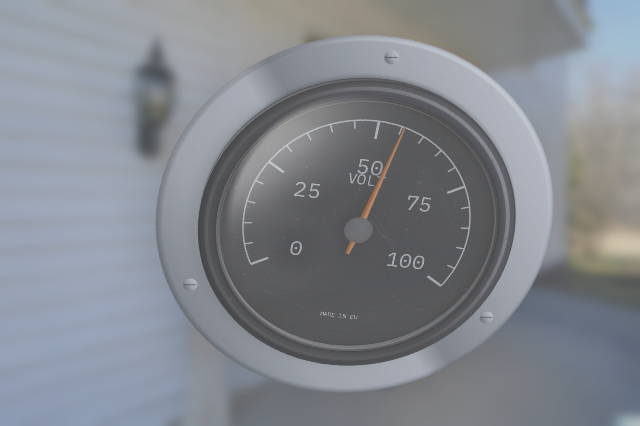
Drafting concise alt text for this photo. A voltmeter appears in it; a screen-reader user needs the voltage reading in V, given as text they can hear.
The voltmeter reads 55 V
